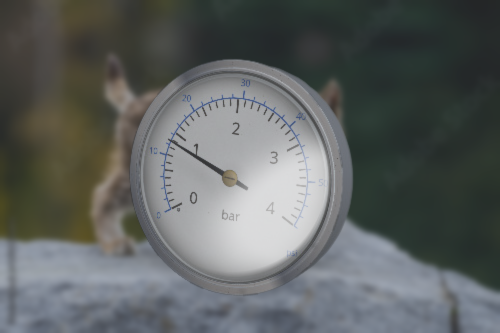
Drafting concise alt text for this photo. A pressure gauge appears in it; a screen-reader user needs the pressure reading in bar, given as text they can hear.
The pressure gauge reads 0.9 bar
